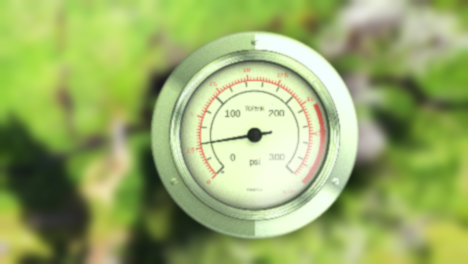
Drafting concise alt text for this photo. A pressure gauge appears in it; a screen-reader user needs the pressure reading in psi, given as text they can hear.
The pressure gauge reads 40 psi
